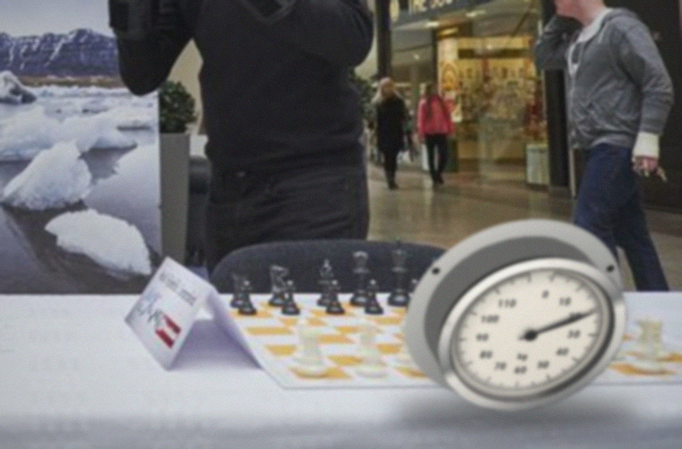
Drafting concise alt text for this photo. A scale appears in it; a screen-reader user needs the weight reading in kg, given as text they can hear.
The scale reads 20 kg
